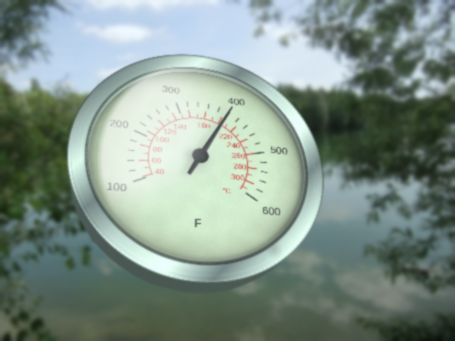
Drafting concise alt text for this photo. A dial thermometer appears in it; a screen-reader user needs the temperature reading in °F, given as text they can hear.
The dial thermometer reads 400 °F
